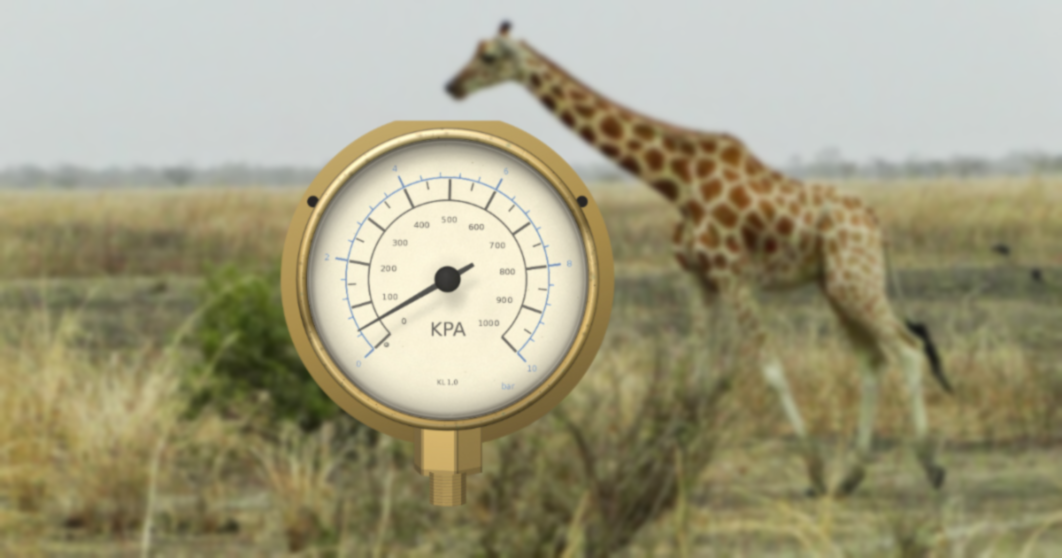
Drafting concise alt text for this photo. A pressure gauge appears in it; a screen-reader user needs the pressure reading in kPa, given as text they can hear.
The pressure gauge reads 50 kPa
